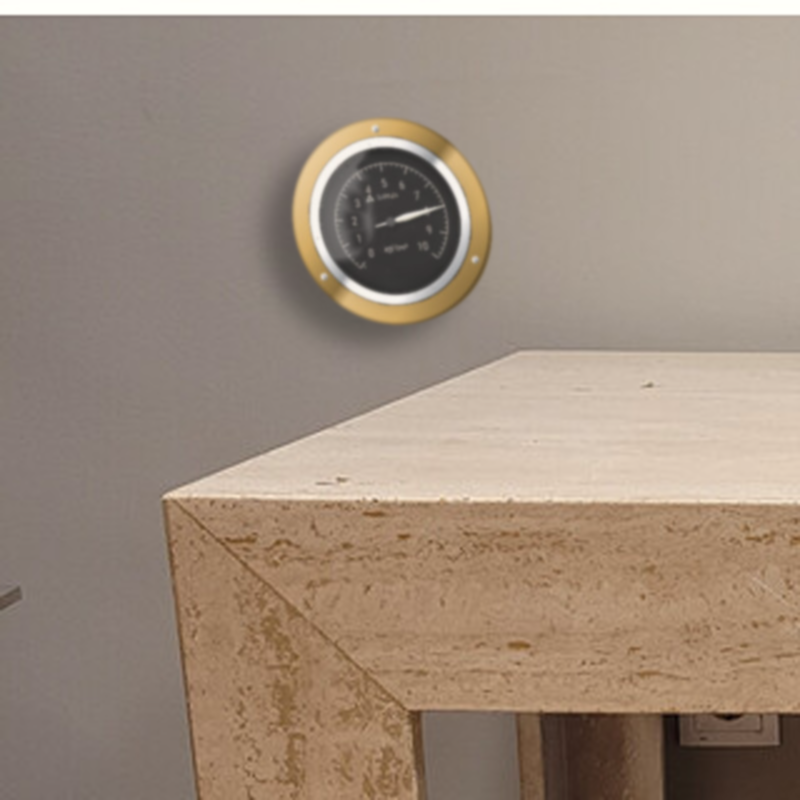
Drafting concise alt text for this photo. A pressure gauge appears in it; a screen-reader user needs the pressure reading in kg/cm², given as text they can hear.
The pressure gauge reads 8 kg/cm²
